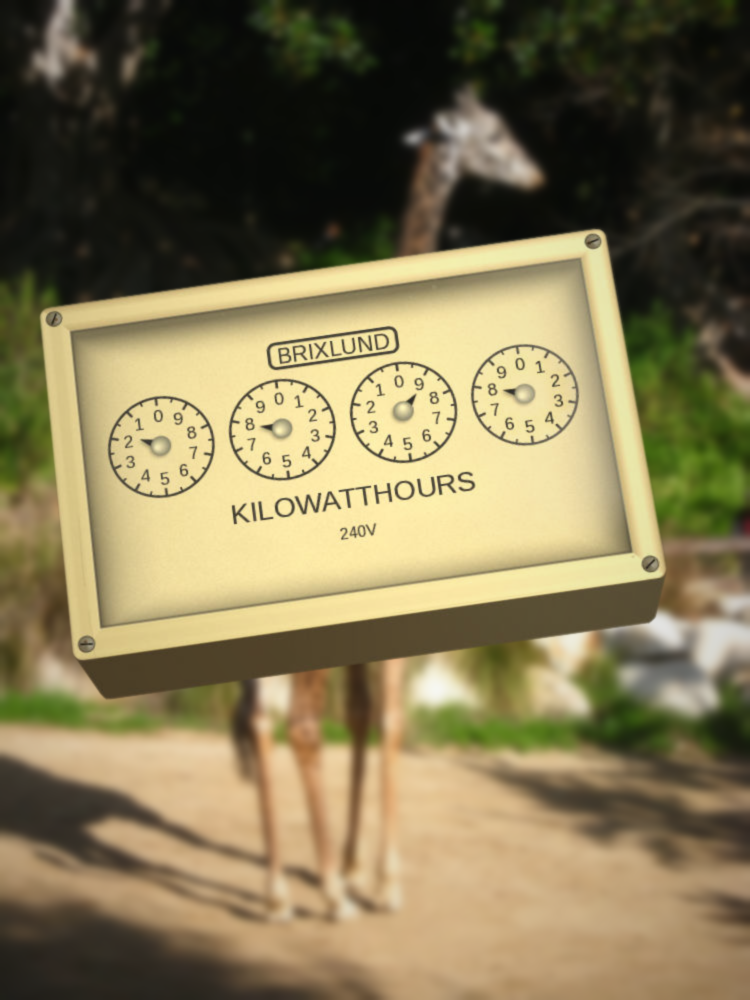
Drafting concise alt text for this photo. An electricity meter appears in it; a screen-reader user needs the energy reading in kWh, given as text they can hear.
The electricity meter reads 1788 kWh
